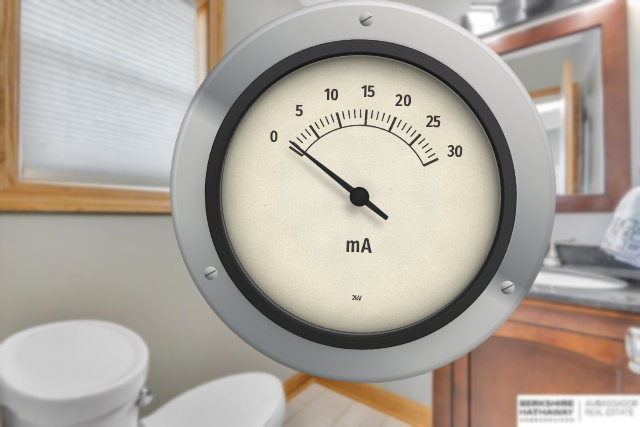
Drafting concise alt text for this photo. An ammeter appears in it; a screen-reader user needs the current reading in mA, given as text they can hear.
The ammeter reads 1 mA
